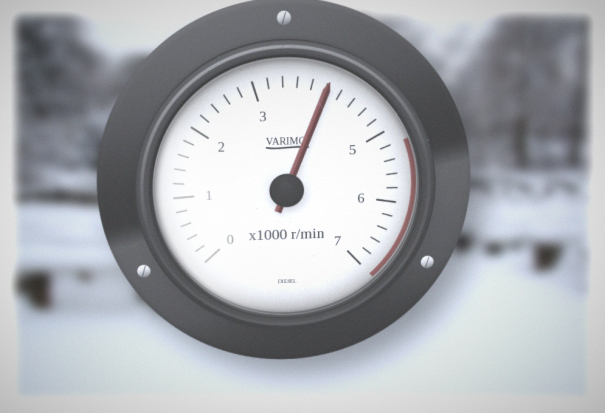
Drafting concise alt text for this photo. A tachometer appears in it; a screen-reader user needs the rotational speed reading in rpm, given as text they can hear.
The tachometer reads 4000 rpm
